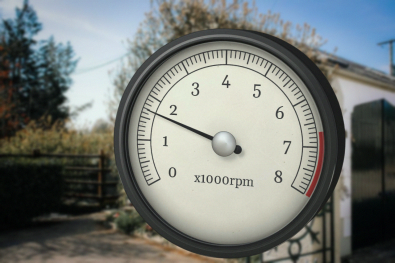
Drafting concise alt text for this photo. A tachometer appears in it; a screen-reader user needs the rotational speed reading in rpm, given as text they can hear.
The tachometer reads 1700 rpm
